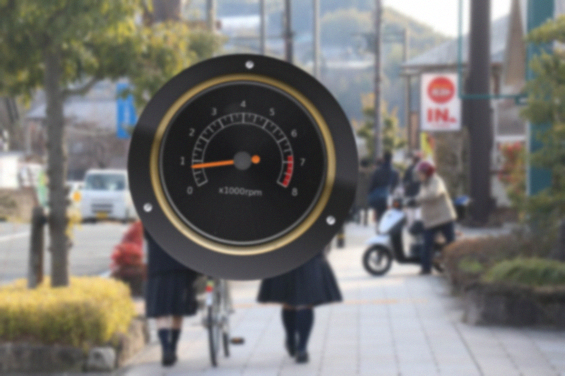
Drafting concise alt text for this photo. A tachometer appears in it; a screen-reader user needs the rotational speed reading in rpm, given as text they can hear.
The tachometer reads 750 rpm
